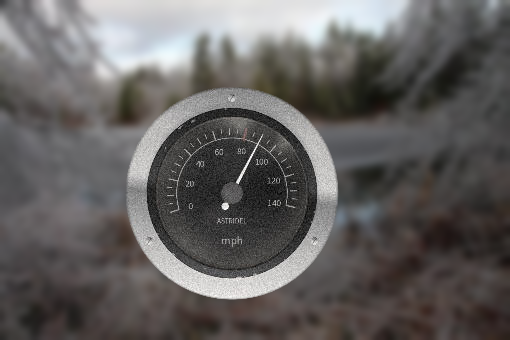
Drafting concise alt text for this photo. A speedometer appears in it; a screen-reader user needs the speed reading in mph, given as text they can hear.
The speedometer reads 90 mph
